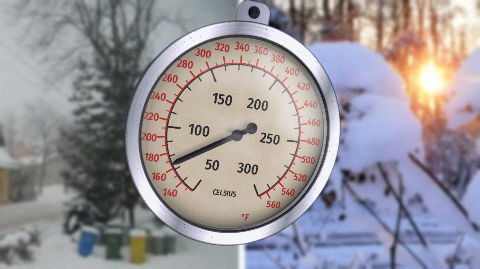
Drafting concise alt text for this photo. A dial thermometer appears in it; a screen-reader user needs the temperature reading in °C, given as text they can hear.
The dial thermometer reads 75 °C
